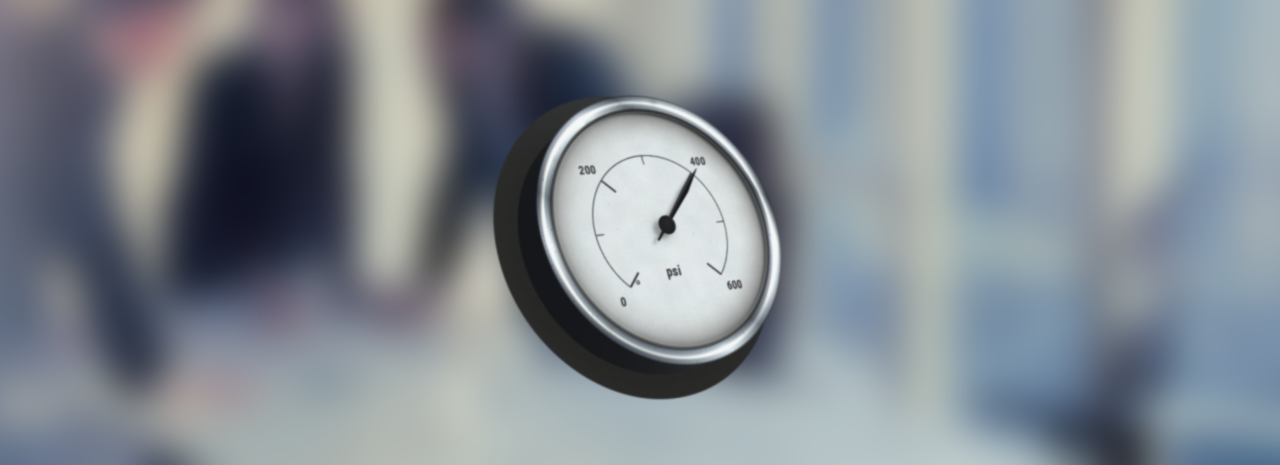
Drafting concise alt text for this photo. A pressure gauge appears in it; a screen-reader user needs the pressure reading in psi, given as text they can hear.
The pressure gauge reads 400 psi
